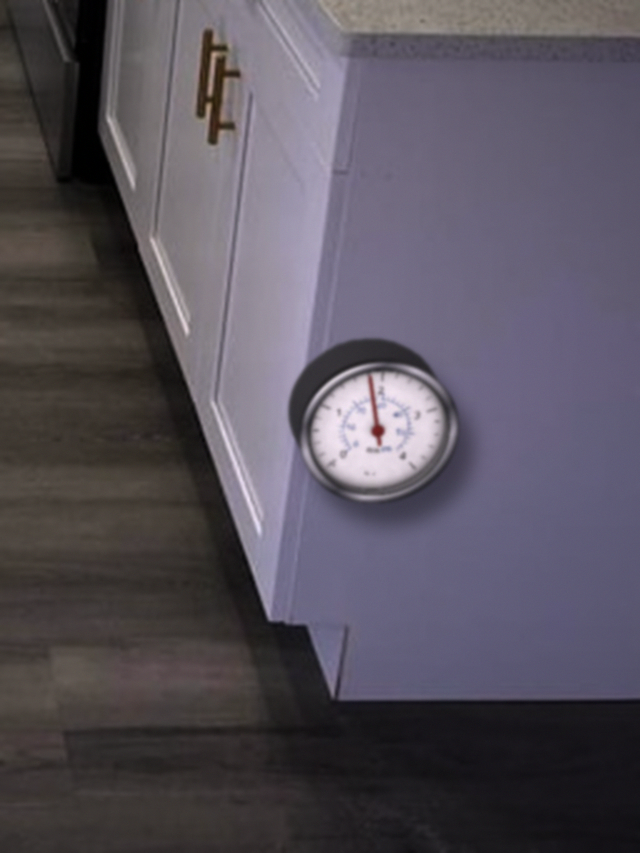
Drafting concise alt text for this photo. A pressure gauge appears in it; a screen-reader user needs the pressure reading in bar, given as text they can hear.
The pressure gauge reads 1.8 bar
